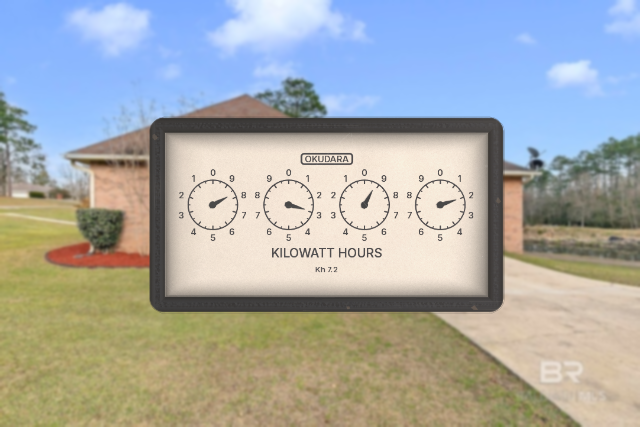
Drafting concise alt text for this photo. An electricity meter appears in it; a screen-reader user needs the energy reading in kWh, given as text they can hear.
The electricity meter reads 8292 kWh
